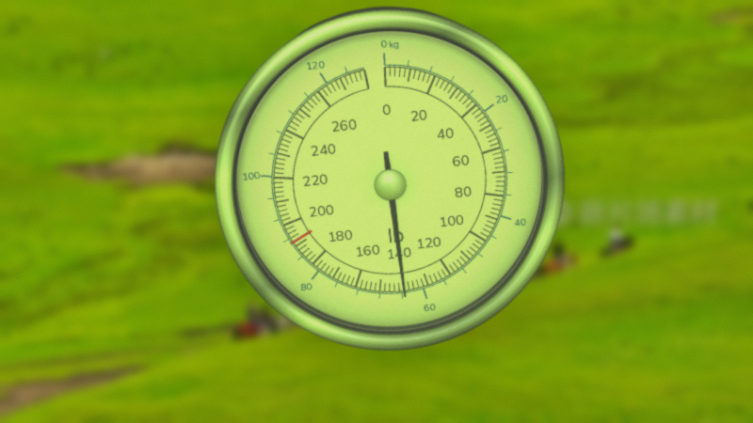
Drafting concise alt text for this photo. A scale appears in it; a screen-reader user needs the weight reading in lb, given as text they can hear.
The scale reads 140 lb
